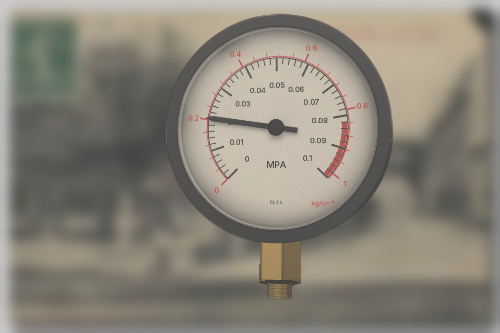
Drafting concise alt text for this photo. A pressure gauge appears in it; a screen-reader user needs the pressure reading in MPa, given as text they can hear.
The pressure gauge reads 0.02 MPa
